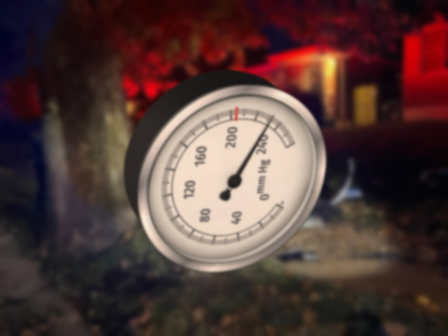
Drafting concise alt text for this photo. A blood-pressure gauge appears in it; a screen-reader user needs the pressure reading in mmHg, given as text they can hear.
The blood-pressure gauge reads 230 mmHg
